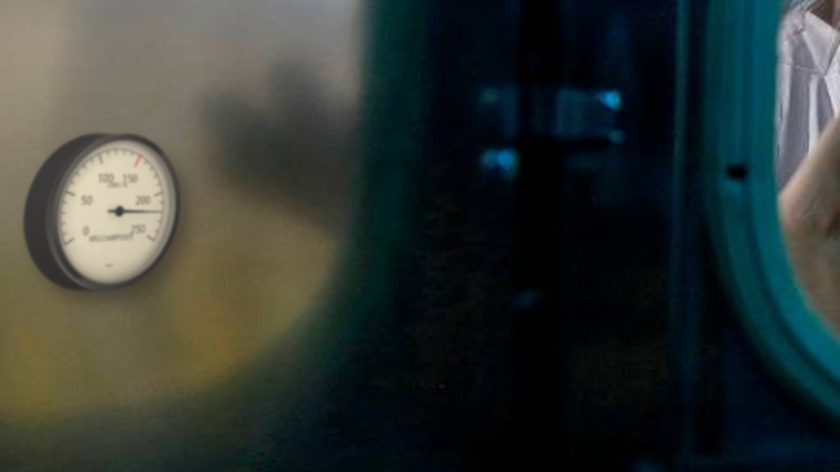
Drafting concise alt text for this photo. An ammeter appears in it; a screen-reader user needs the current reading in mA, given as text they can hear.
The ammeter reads 220 mA
